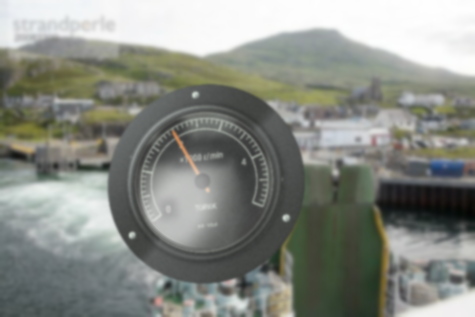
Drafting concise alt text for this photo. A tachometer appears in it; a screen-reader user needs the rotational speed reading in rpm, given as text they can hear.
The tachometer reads 2000 rpm
